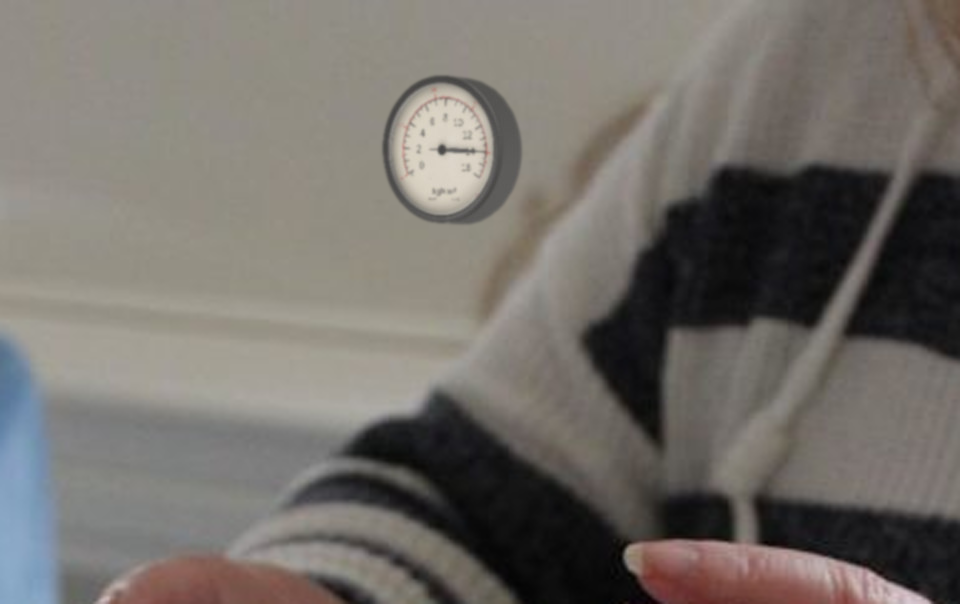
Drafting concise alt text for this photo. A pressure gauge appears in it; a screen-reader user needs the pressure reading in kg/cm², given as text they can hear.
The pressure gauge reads 14 kg/cm²
